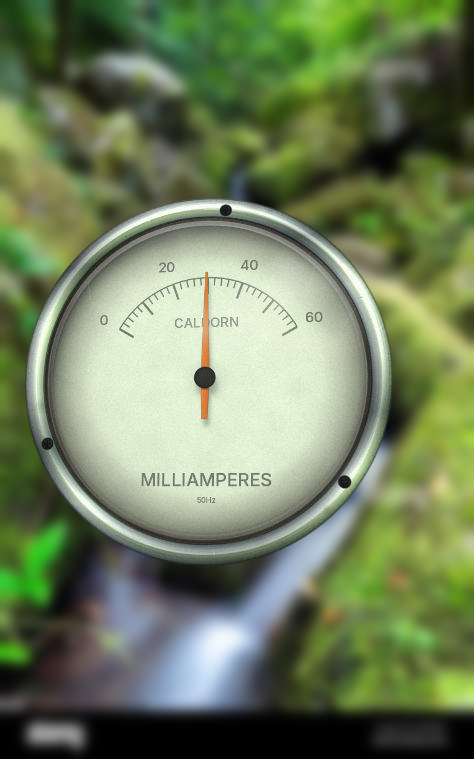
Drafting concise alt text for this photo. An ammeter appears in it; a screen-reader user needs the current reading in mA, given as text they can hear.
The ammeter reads 30 mA
